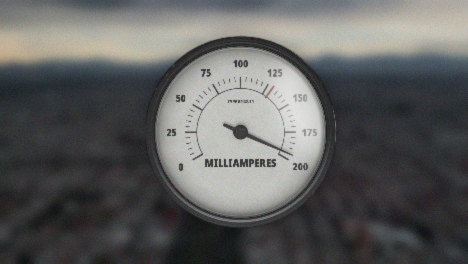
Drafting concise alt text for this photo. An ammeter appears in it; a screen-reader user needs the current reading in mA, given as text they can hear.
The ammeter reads 195 mA
